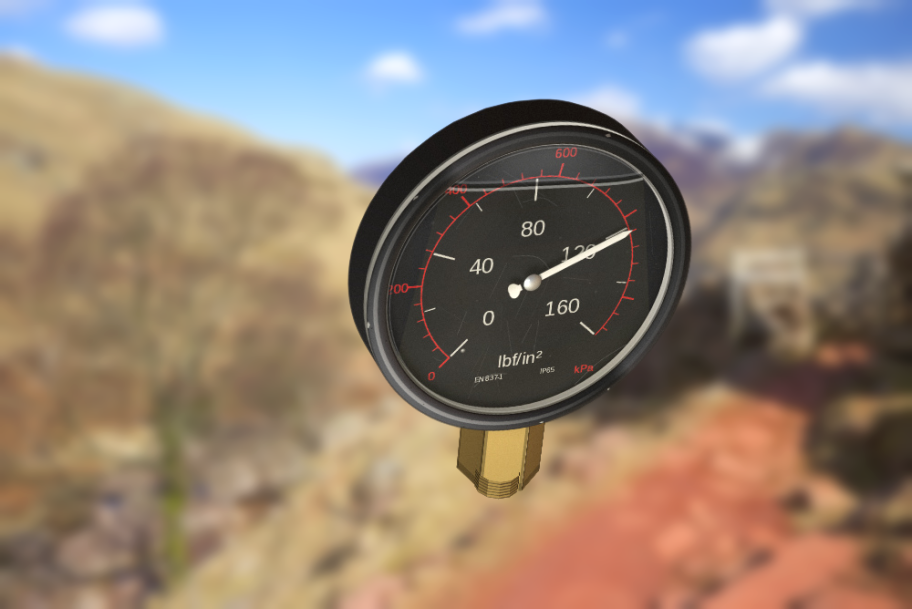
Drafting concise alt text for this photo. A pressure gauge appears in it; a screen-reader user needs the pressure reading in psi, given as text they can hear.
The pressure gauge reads 120 psi
